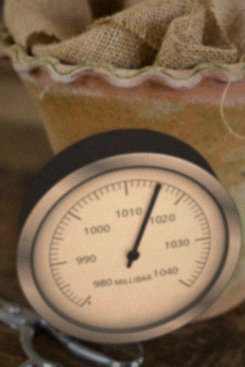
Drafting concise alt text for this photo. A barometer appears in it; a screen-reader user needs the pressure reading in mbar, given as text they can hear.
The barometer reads 1015 mbar
